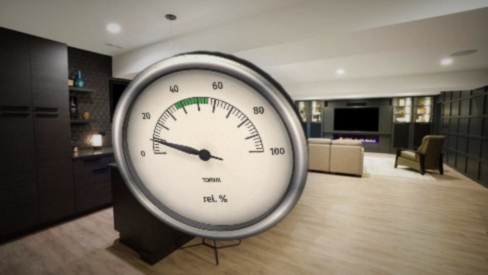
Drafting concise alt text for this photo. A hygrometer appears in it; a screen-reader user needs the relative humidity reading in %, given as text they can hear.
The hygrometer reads 10 %
